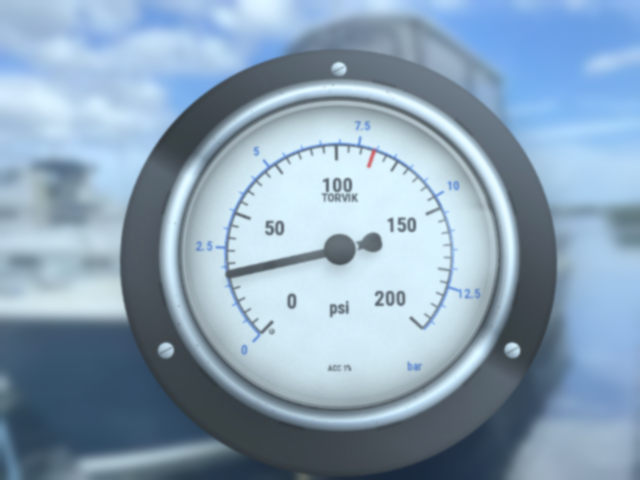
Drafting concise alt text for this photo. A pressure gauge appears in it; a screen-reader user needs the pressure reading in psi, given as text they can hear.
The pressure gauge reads 25 psi
